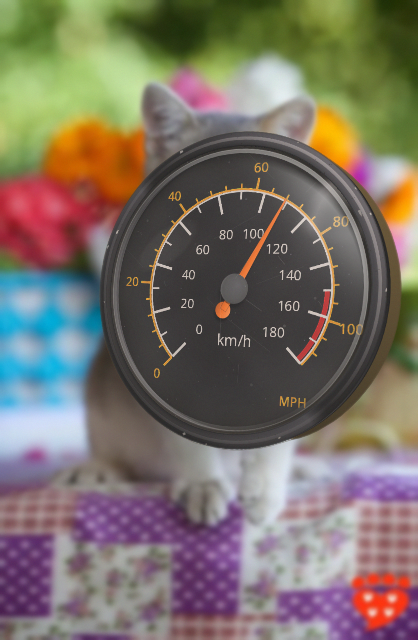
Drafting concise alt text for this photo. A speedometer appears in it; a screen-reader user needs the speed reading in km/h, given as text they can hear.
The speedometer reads 110 km/h
